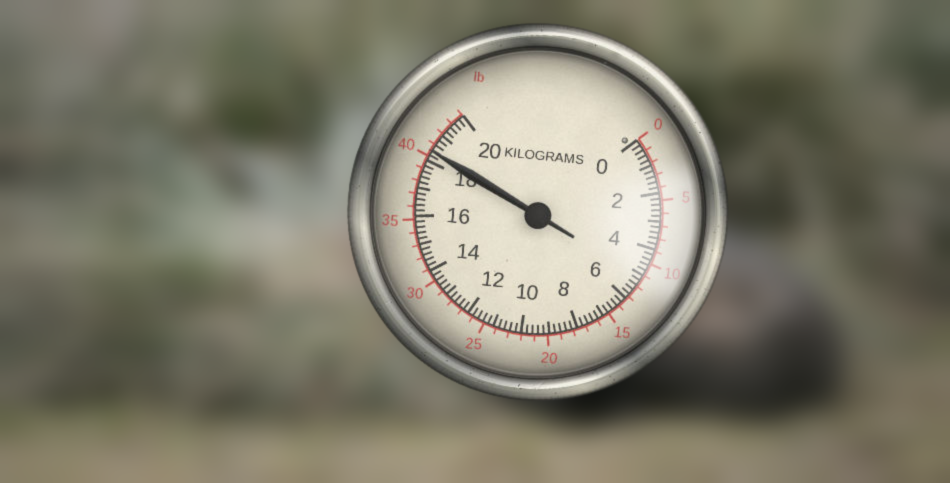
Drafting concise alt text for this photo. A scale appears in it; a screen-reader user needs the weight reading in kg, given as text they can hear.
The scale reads 18.4 kg
